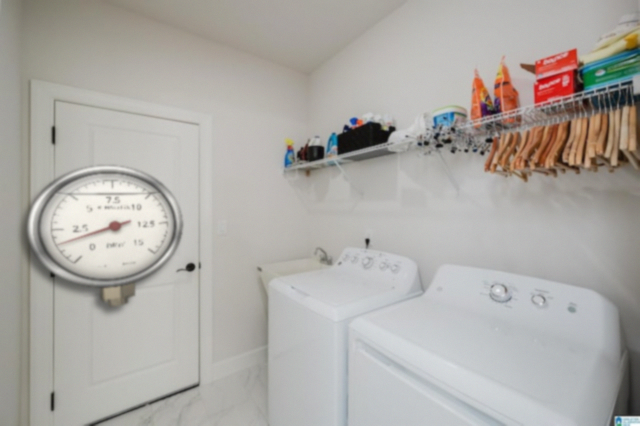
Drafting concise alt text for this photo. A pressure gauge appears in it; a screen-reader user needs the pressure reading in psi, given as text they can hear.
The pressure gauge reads 1.5 psi
